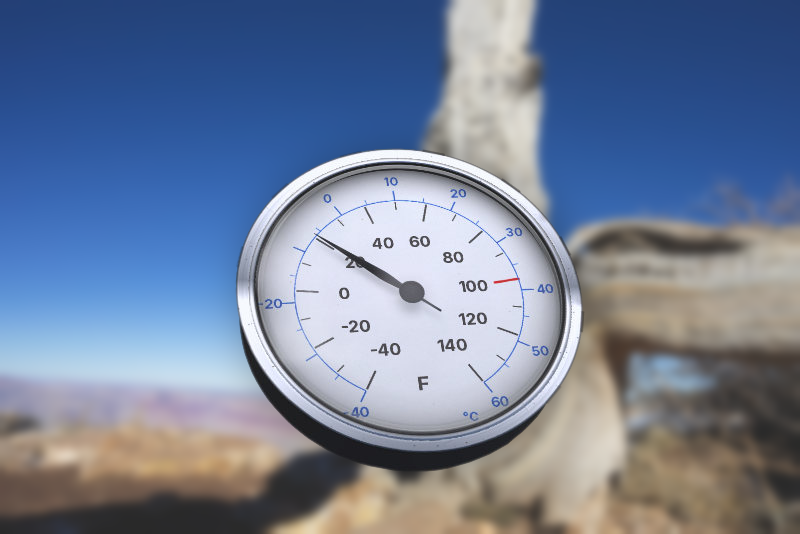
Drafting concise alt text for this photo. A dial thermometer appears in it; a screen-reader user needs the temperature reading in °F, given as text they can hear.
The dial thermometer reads 20 °F
